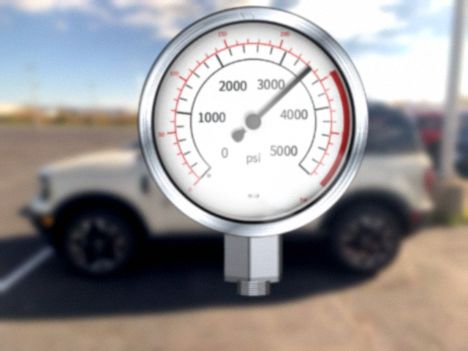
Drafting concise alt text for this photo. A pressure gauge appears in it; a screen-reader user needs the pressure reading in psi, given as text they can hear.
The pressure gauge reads 3400 psi
